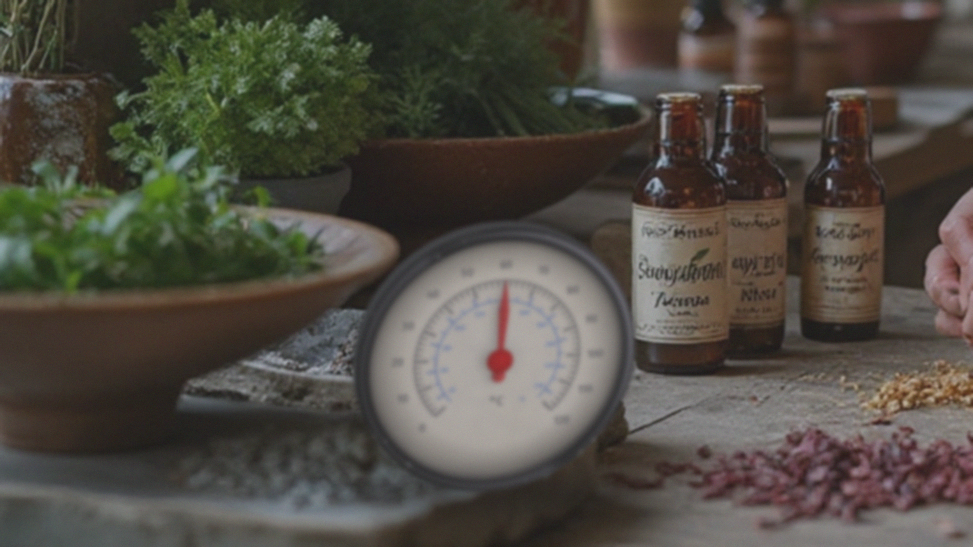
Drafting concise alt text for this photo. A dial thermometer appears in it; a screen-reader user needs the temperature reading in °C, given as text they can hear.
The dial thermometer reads 60 °C
